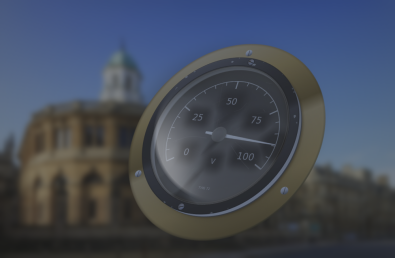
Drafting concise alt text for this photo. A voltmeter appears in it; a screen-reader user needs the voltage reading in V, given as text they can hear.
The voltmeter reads 90 V
